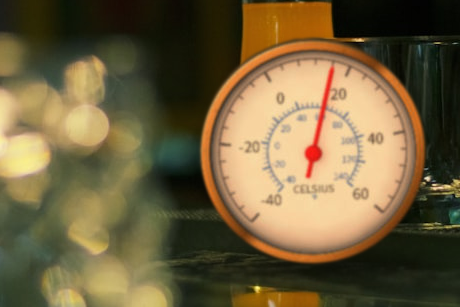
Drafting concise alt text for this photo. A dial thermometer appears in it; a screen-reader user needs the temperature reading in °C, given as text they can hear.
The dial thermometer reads 16 °C
